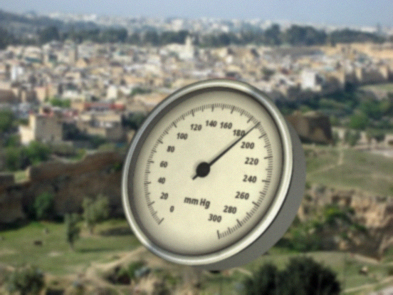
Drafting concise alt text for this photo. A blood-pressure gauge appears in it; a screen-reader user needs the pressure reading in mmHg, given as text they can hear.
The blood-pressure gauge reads 190 mmHg
